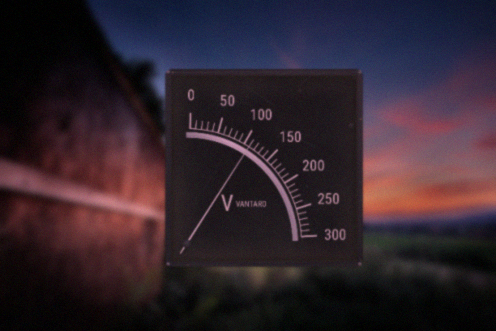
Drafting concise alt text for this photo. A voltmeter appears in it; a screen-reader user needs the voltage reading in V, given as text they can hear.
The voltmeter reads 110 V
